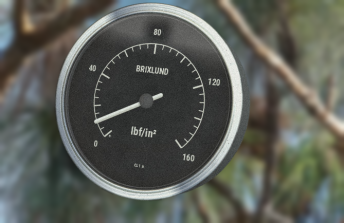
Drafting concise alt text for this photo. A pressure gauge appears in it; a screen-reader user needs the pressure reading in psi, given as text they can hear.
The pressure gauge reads 10 psi
